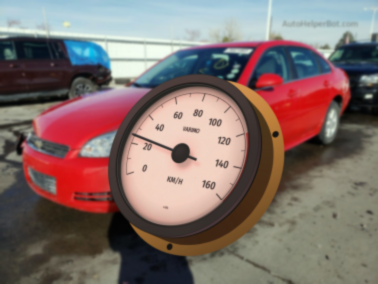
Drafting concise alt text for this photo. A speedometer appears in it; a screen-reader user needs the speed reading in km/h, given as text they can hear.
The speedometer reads 25 km/h
